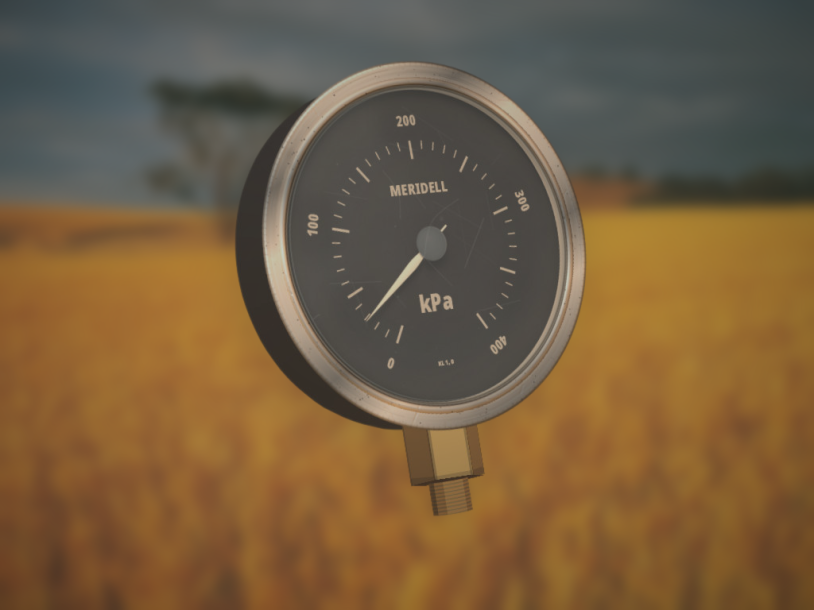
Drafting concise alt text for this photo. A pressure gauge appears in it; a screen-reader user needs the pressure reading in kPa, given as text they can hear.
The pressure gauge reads 30 kPa
